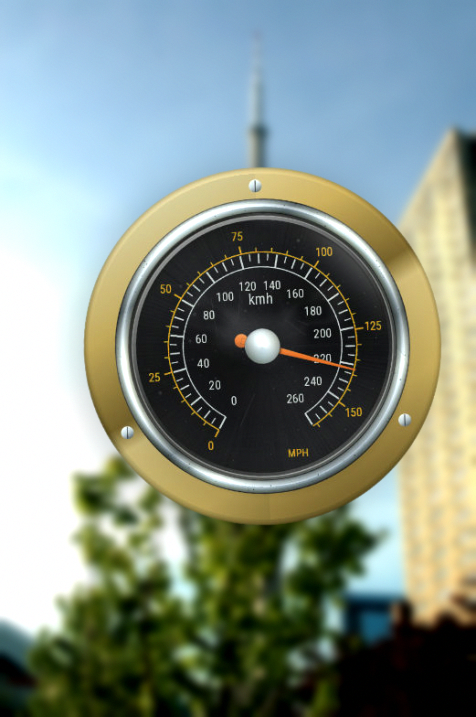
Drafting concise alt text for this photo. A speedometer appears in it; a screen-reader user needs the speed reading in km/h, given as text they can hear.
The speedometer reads 222.5 km/h
